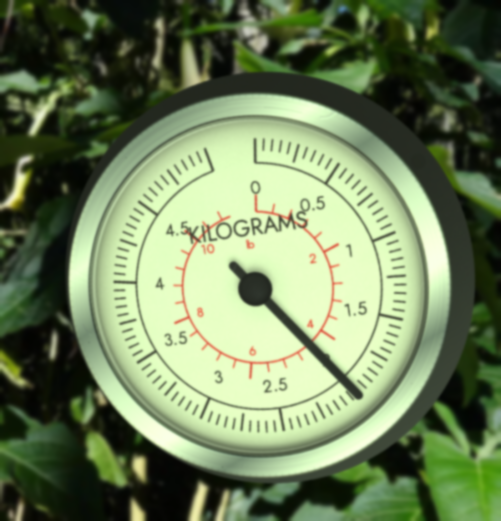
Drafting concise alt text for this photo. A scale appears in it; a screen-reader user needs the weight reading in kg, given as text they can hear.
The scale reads 2 kg
